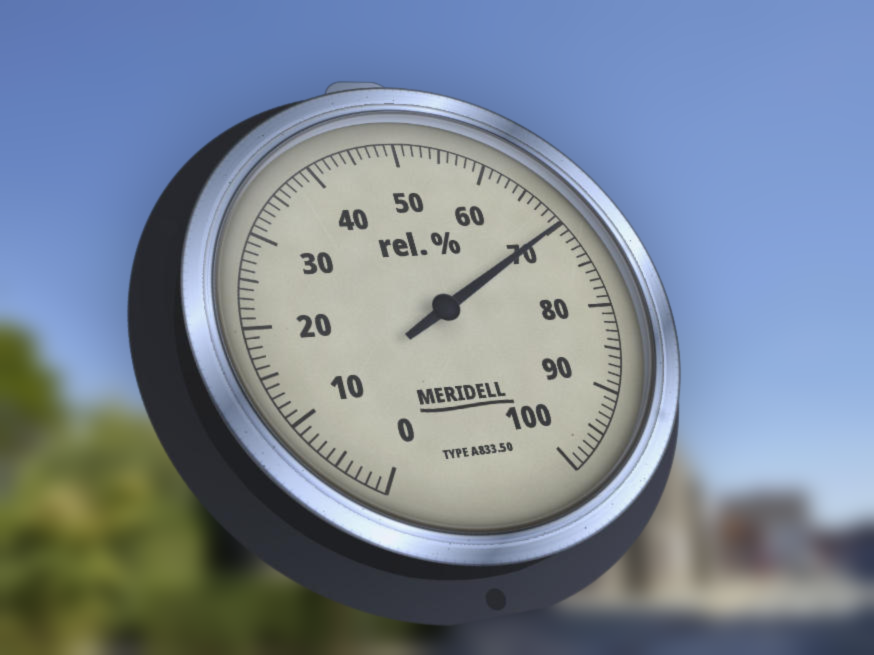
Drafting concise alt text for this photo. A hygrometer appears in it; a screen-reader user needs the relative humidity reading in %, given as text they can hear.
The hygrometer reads 70 %
